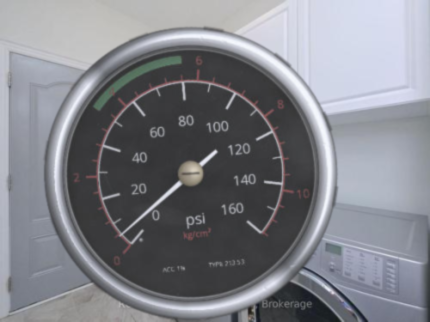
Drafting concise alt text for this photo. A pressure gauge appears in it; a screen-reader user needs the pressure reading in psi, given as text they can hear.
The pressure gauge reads 5 psi
